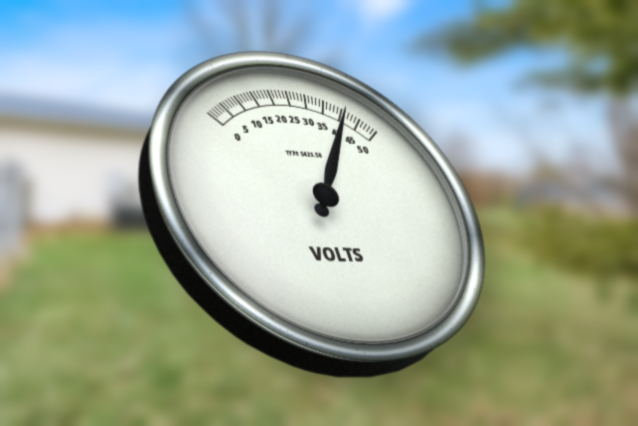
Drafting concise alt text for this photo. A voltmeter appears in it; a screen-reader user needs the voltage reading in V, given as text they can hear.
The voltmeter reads 40 V
